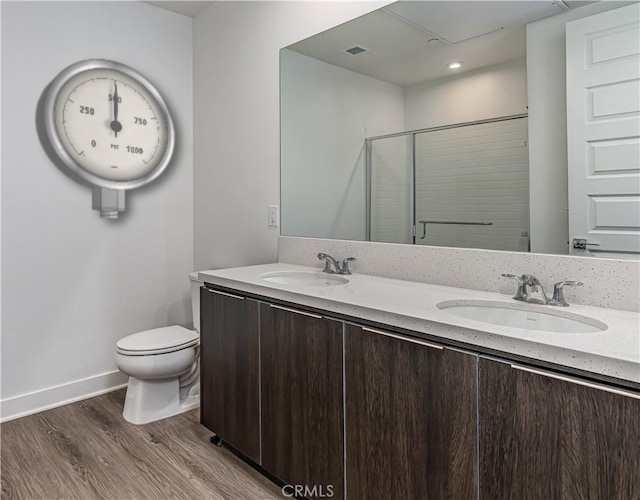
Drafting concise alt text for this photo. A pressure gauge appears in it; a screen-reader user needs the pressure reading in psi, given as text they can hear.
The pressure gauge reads 500 psi
